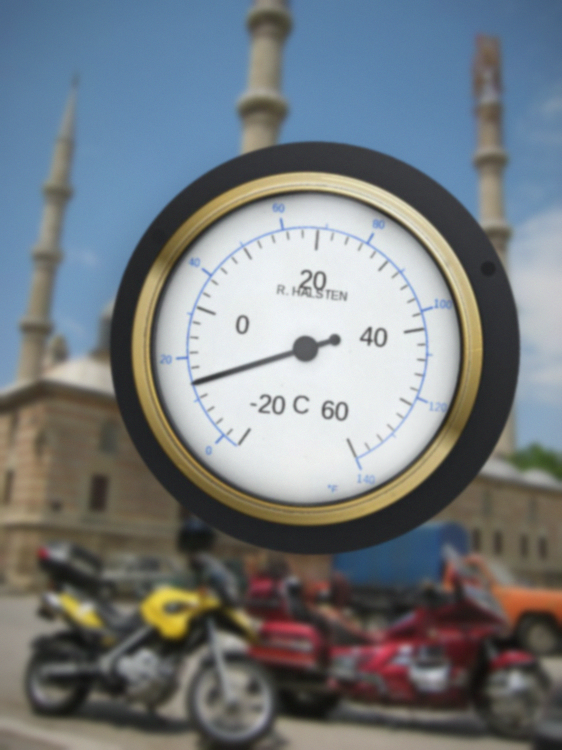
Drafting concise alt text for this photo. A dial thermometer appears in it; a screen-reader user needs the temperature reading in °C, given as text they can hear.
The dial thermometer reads -10 °C
